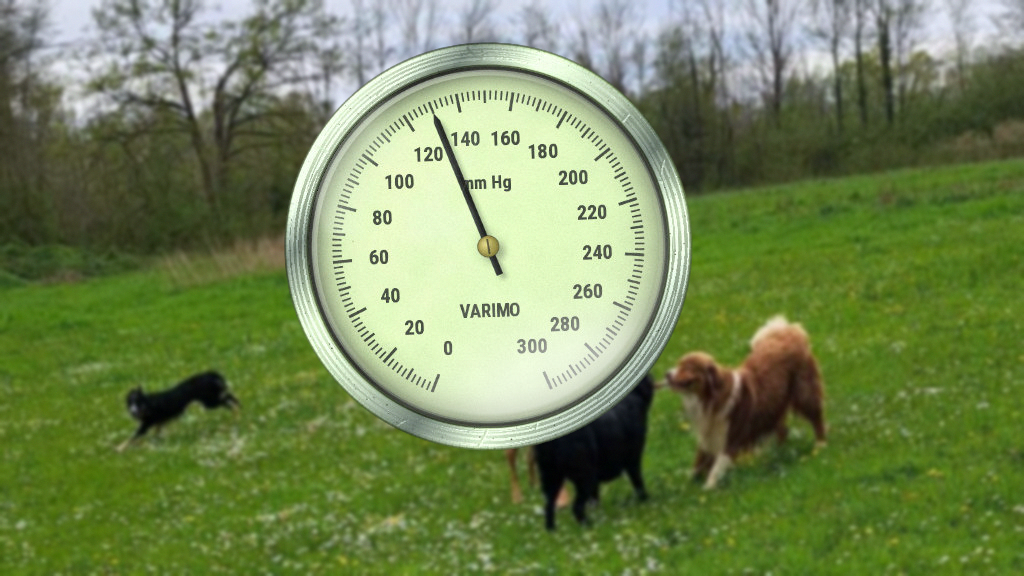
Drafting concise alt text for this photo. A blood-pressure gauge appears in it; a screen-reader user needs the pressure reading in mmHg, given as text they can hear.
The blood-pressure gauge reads 130 mmHg
